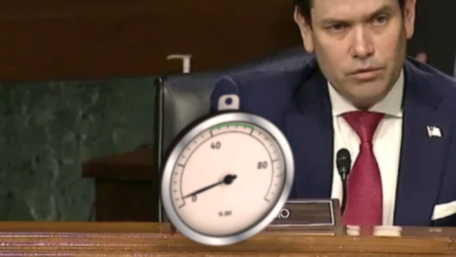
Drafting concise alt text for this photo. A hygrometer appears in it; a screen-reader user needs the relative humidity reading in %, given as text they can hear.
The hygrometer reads 4 %
